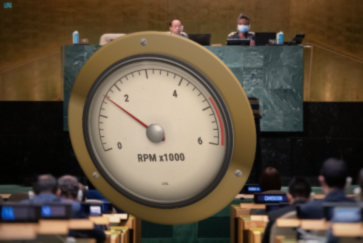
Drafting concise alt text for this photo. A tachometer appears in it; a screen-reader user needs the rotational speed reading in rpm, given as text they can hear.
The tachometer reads 1600 rpm
